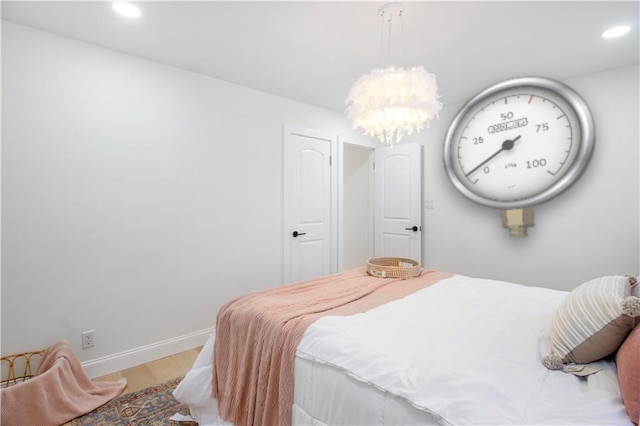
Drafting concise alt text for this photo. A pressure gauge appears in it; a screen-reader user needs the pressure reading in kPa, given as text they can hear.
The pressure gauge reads 5 kPa
